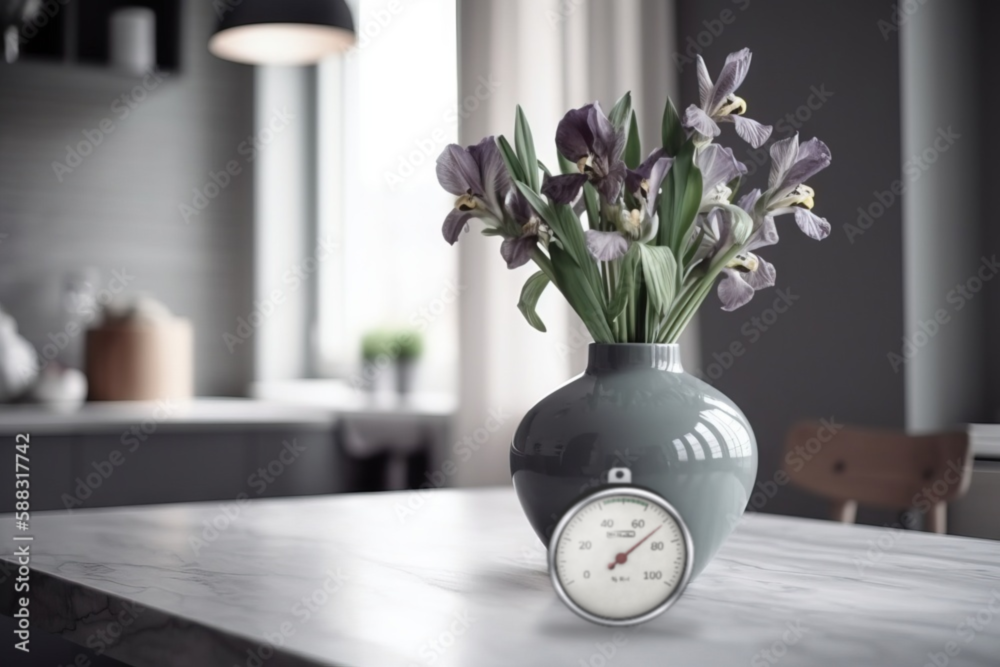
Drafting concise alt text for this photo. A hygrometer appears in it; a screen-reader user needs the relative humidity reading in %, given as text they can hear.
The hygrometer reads 70 %
